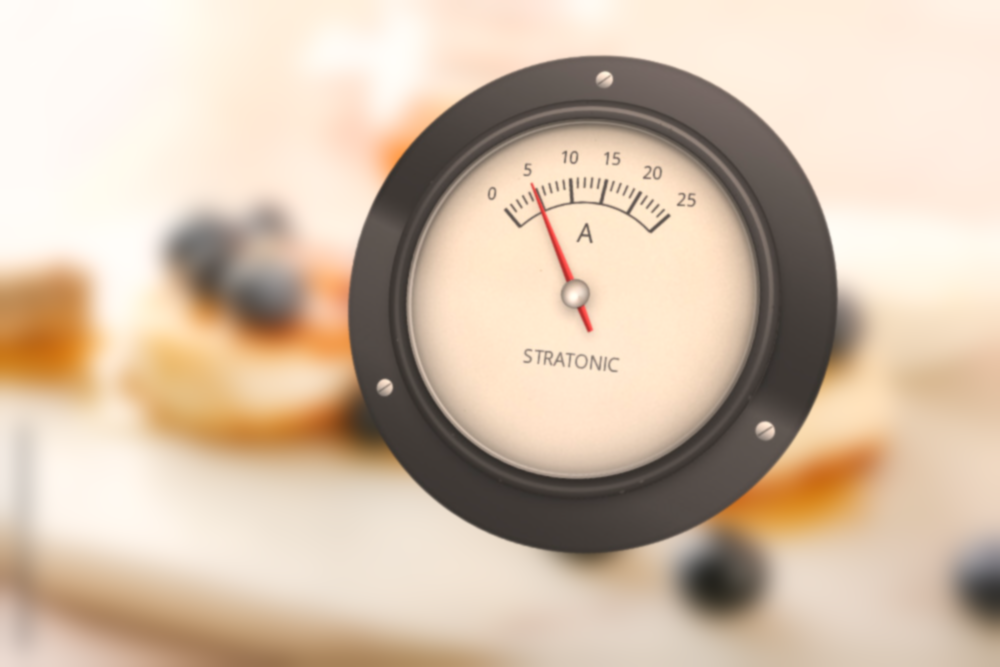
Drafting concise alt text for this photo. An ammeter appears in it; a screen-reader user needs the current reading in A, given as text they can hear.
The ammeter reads 5 A
